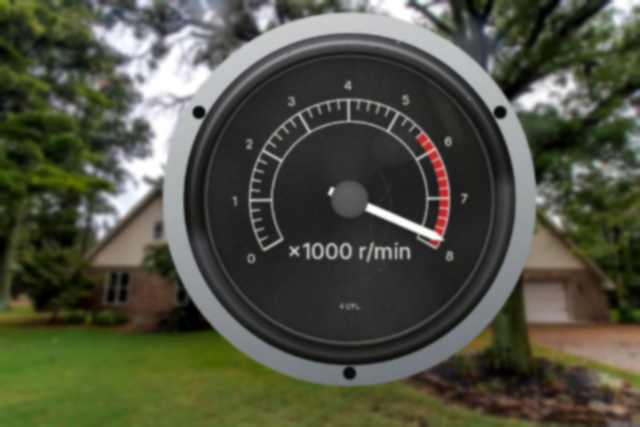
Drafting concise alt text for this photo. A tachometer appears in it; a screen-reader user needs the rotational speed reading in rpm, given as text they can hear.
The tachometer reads 7800 rpm
